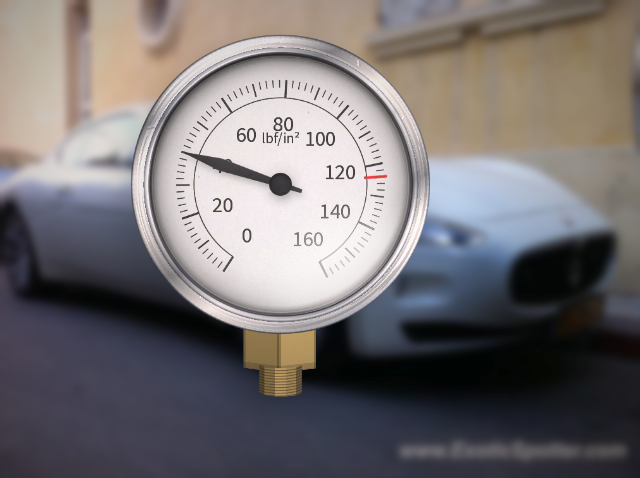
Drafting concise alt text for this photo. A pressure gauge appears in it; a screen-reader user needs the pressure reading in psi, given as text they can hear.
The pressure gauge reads 40 psi
